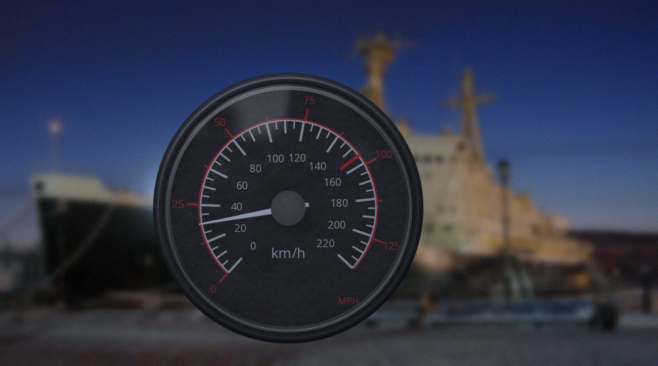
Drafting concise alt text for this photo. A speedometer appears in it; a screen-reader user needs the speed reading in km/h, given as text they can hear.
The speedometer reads 30 km/h
